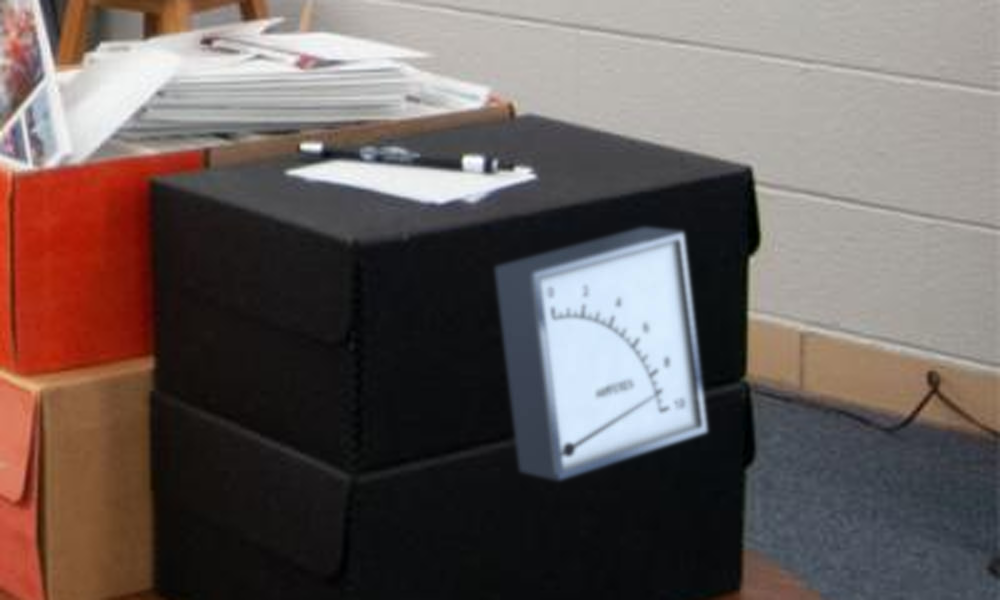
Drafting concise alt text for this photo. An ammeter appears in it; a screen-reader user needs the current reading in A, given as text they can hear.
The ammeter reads 9 A
